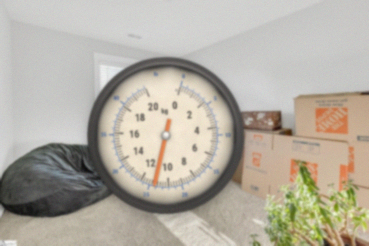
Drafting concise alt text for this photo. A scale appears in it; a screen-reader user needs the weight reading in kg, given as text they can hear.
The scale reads 11 kg
